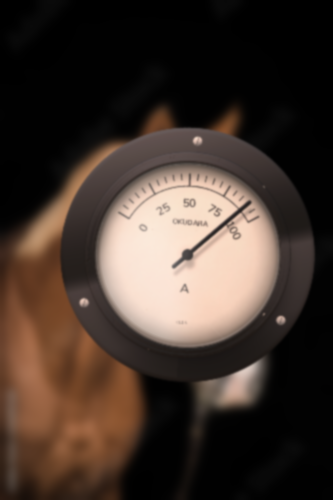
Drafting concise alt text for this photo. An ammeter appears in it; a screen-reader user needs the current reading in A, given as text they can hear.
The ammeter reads 90 A
